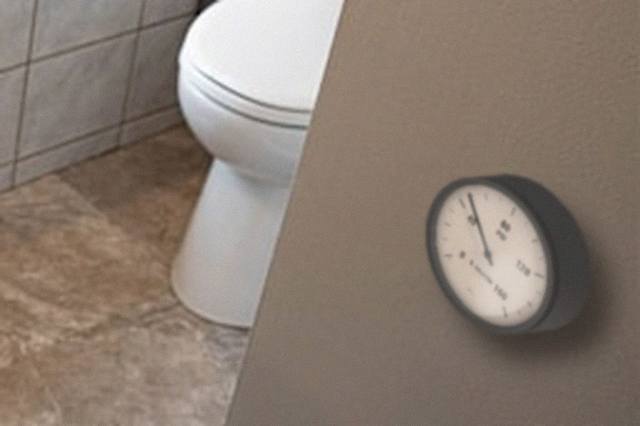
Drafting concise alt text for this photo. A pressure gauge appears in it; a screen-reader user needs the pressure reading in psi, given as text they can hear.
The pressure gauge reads 50 psi
